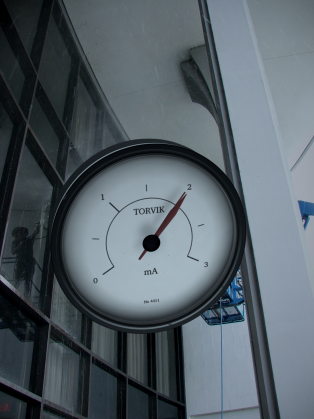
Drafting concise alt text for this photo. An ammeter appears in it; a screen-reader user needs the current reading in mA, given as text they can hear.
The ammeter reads 2 mA
